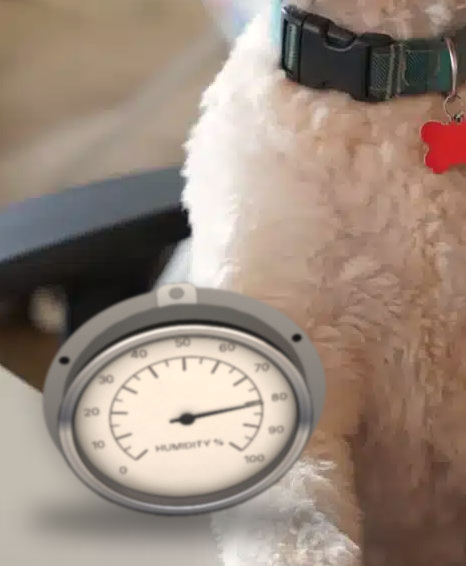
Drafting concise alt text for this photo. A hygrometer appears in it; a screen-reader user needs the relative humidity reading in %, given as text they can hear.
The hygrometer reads 80 %
